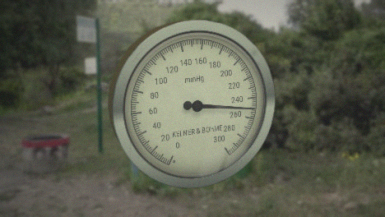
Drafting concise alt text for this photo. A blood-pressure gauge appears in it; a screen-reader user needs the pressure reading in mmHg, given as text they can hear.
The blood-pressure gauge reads 250 mmHg
